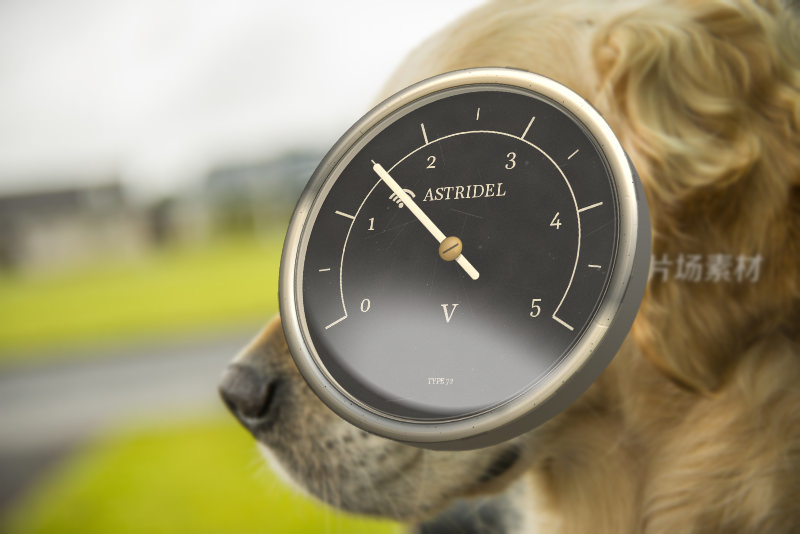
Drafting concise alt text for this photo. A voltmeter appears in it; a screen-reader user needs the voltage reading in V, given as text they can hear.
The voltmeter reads 1.5 V
